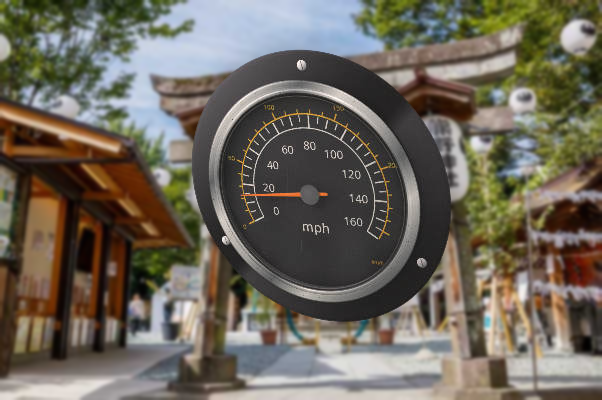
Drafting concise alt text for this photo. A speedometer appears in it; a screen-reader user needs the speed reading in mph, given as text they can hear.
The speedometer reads 15 mph
